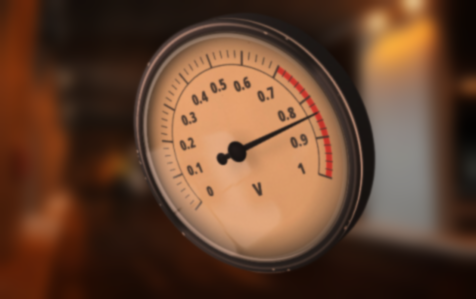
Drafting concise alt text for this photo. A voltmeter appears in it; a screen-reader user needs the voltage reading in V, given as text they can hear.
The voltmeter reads 0.84 V
